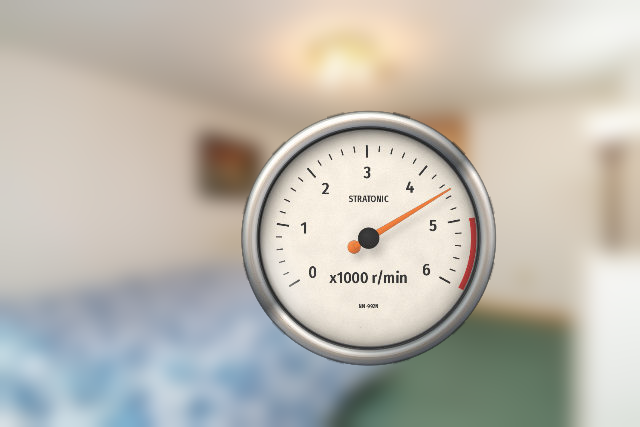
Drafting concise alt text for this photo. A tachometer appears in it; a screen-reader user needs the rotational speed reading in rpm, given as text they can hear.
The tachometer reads 4500 rpm
